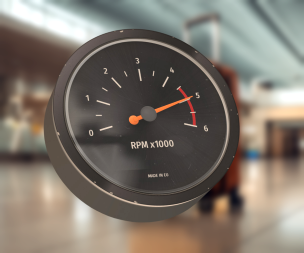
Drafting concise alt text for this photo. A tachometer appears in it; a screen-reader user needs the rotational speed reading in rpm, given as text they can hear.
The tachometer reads 5000 rpm
